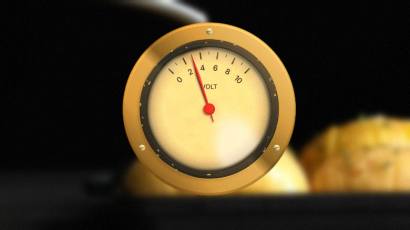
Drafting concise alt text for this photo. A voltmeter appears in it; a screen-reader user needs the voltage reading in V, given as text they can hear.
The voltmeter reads 3 V
